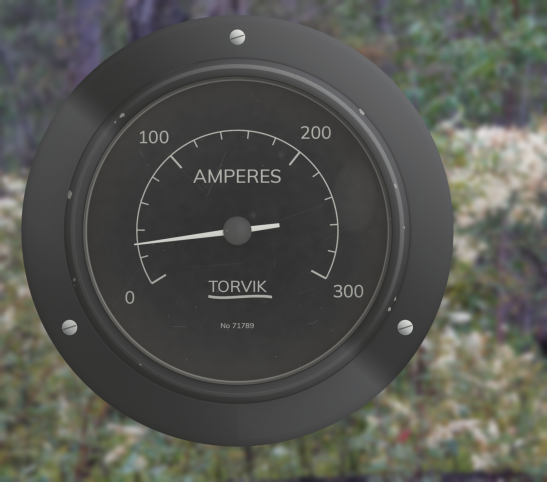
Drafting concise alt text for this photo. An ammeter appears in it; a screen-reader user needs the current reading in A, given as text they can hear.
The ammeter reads 30 A
